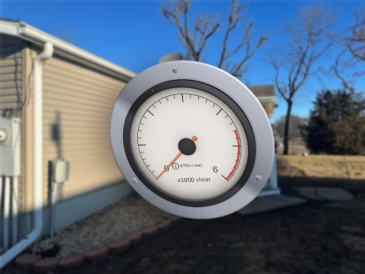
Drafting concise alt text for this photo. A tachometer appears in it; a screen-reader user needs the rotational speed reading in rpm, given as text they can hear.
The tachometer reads 0 rpm
